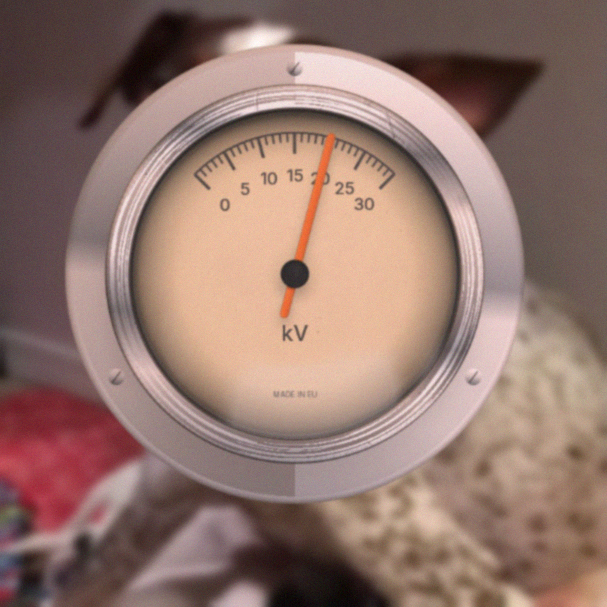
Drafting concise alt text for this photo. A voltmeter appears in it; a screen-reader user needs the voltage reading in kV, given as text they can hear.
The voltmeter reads 20 kV
